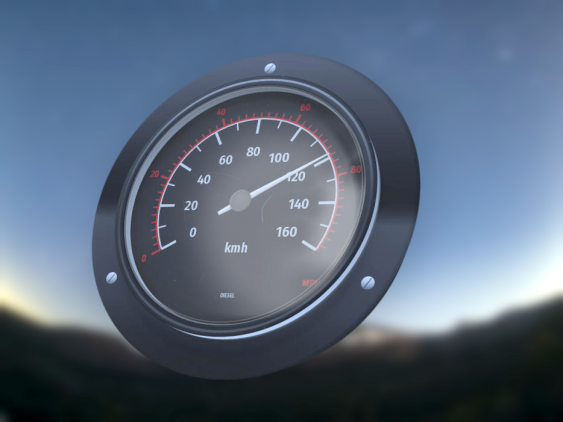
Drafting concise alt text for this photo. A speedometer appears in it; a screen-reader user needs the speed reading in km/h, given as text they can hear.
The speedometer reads 120 km/h
